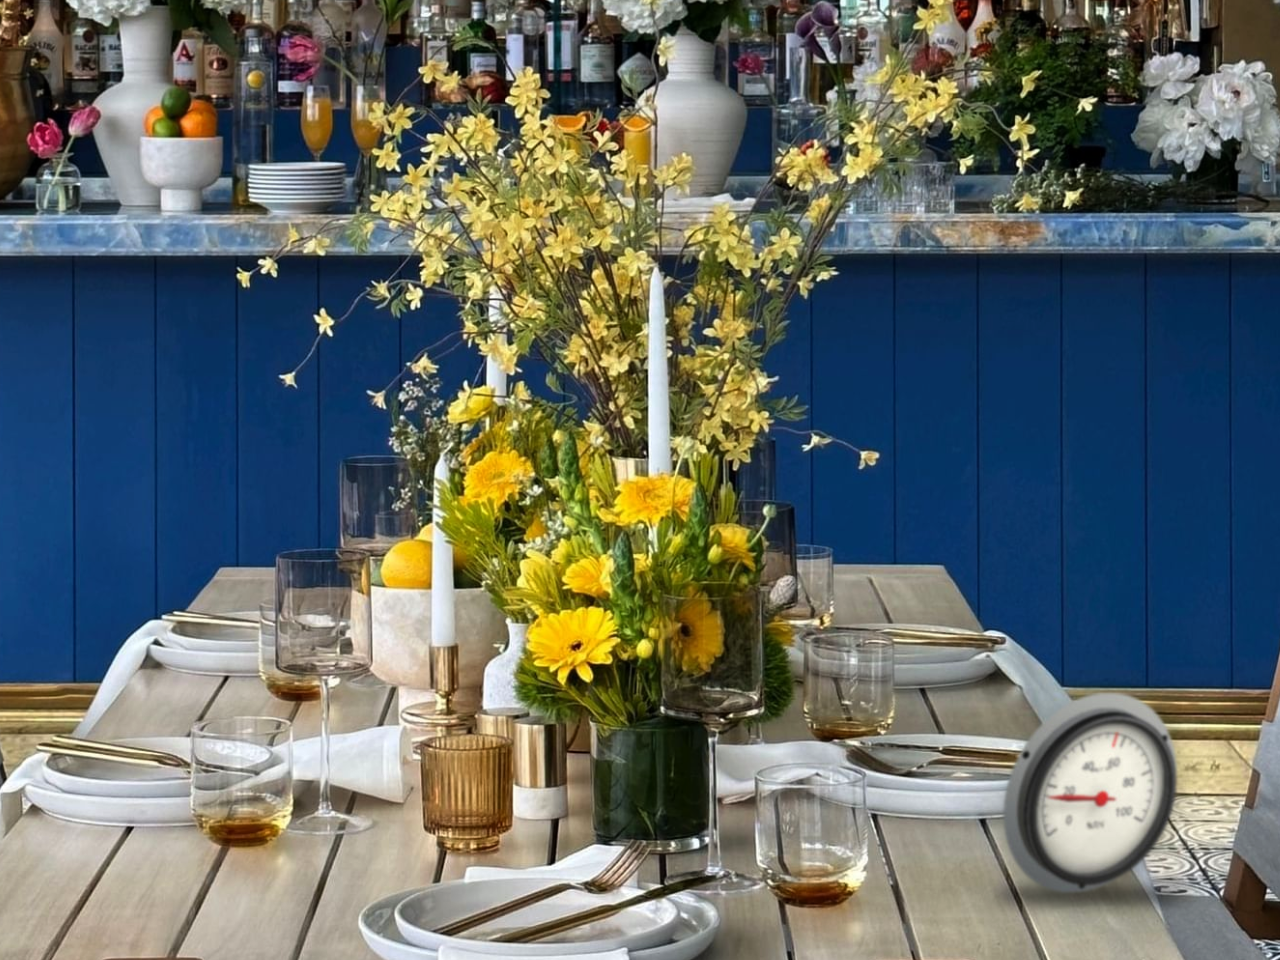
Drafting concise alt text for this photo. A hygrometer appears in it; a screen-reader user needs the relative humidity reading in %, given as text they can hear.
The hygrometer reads 16 %
